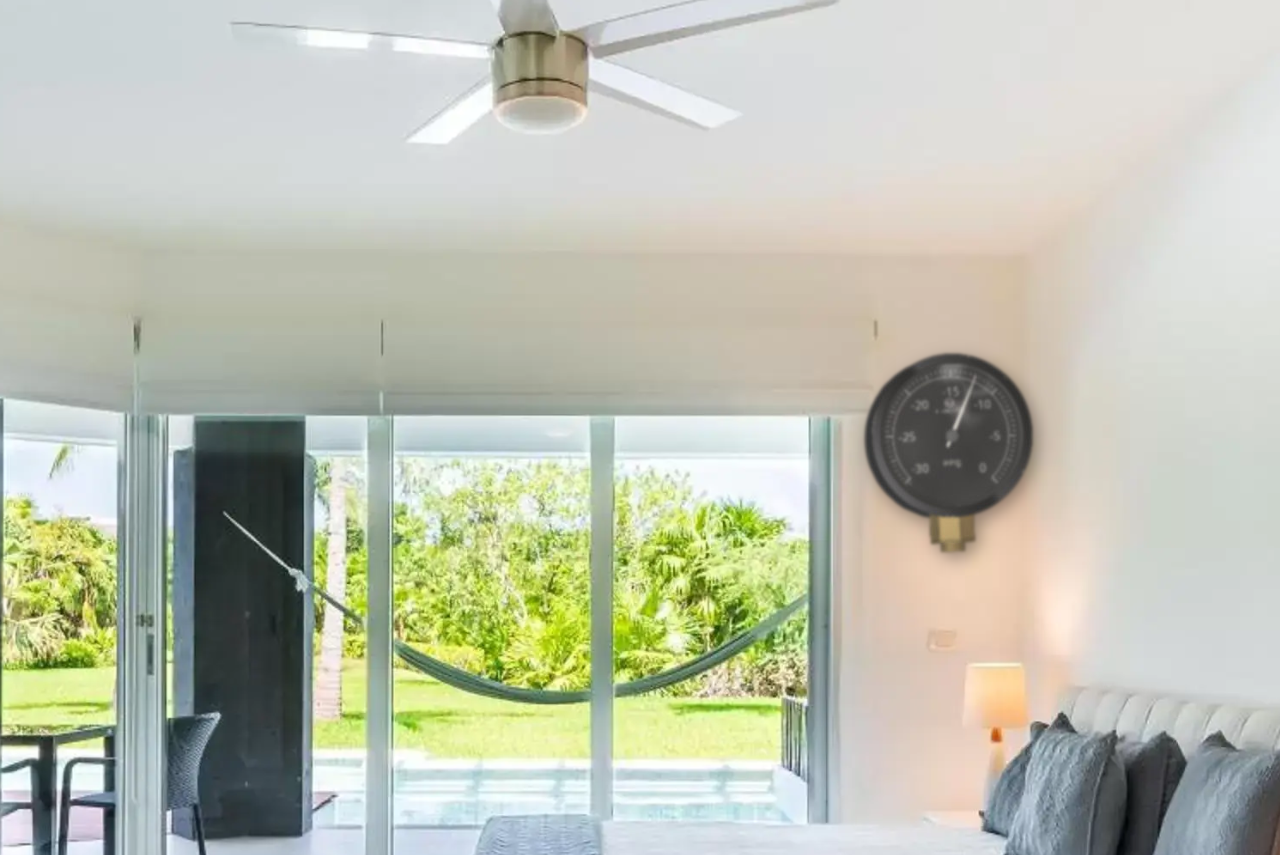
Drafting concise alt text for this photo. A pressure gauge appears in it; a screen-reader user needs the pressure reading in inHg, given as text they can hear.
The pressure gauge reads -12.5 inHg
